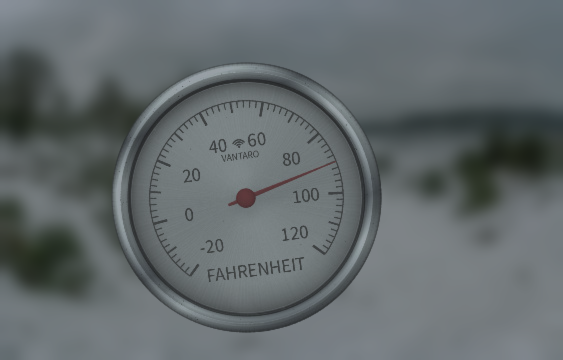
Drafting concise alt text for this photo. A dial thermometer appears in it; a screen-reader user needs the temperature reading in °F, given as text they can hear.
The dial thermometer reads 90 °F
